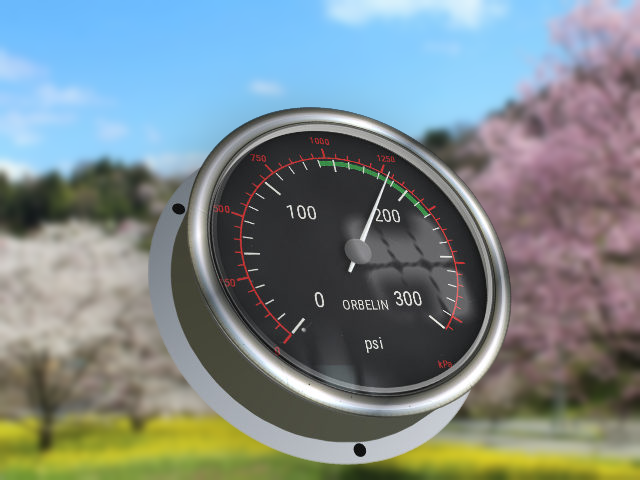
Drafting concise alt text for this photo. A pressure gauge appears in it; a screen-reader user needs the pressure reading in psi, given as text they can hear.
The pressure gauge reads 185 psi
